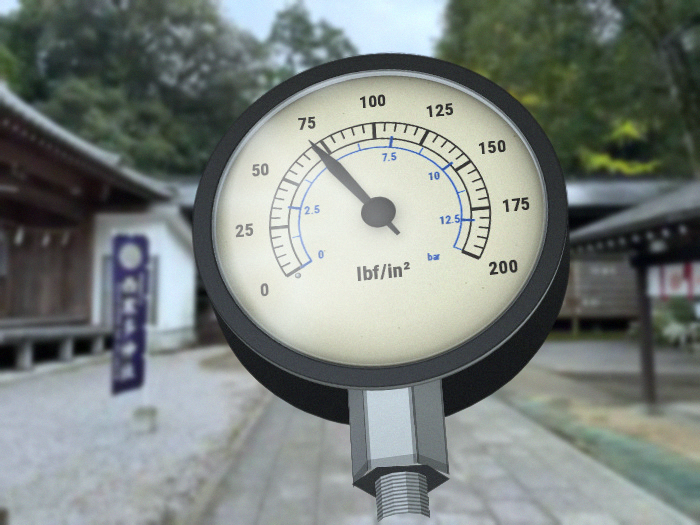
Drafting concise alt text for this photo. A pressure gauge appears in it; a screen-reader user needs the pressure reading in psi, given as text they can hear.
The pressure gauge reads 70 psi
